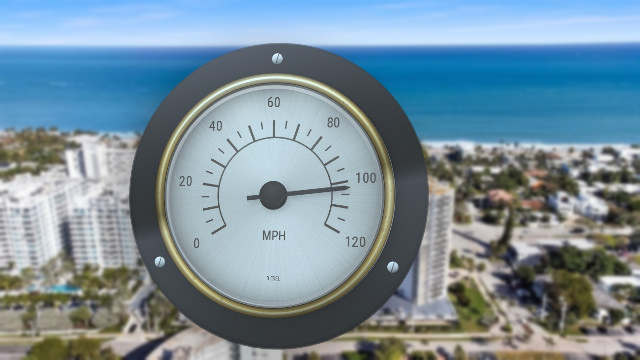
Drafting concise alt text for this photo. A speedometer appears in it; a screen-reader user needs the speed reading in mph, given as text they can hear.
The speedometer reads 102.5 mph
